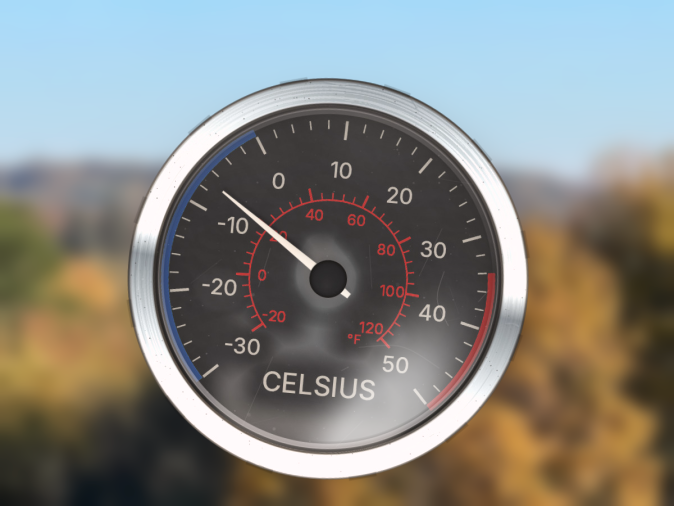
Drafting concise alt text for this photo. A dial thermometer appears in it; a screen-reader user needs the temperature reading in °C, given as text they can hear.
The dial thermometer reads -7 °C
